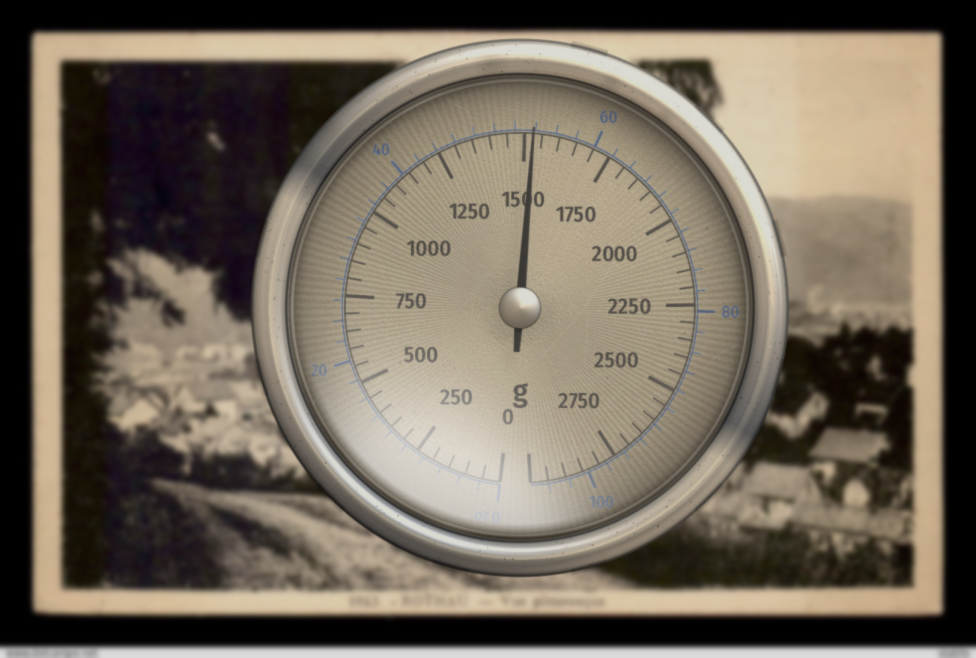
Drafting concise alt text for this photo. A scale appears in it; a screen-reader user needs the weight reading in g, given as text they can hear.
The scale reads 1525 g
